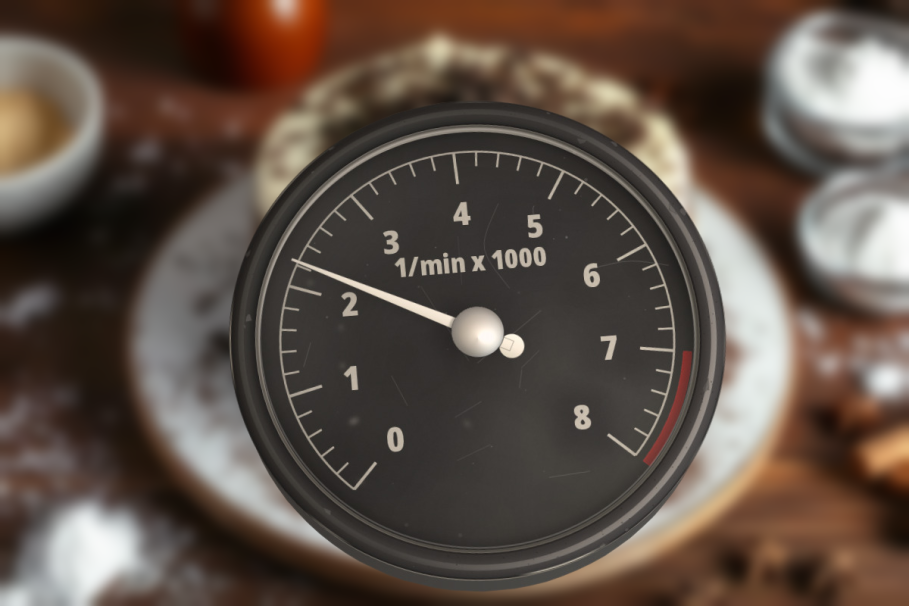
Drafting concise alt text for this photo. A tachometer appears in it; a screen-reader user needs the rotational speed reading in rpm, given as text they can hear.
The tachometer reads 2200 rpm
